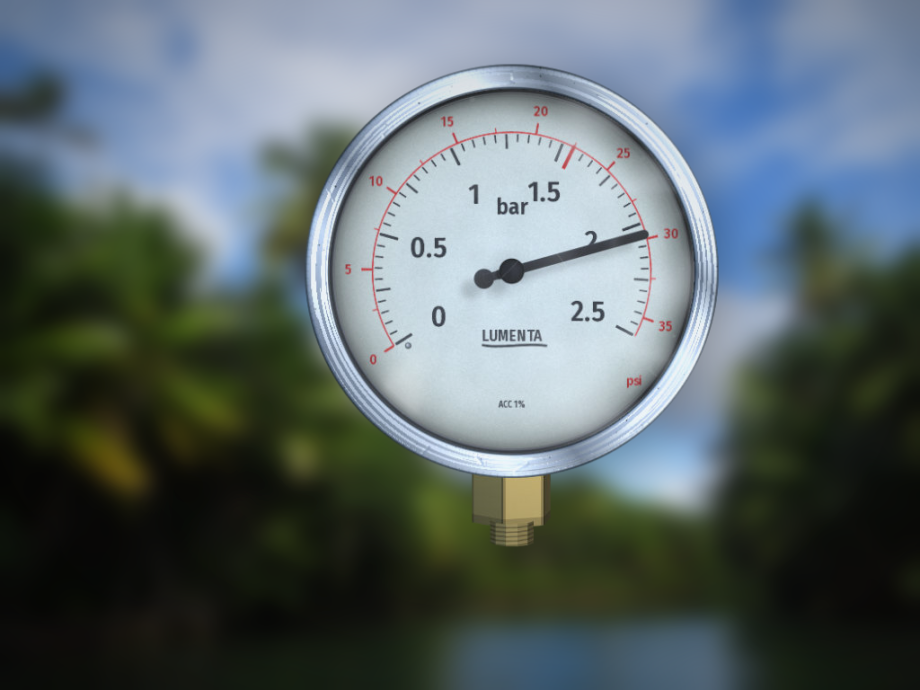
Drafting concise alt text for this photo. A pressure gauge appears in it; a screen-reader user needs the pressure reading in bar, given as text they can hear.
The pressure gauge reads 2.05 bar
